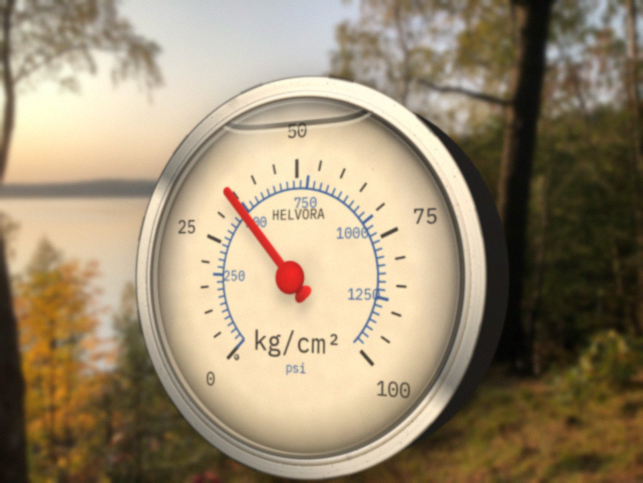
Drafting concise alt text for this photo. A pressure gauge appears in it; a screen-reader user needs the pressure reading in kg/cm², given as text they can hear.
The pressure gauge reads 35 kg/cm²
